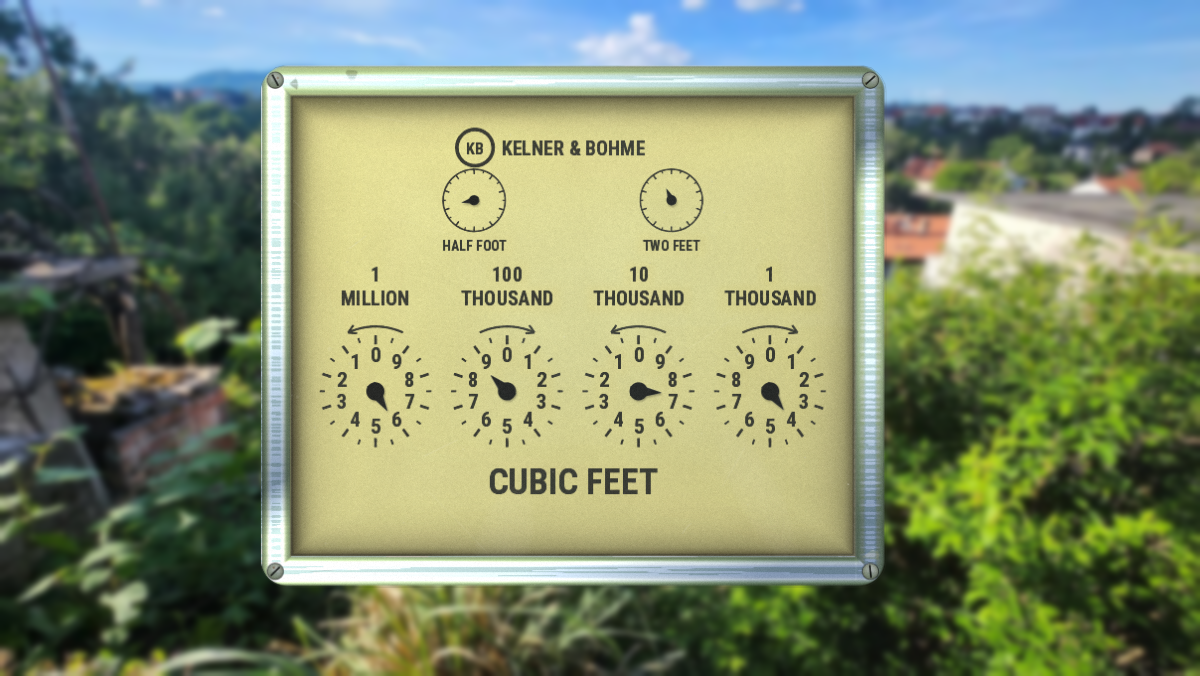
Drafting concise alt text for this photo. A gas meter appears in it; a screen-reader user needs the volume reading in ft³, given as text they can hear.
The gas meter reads 587400 ft³
